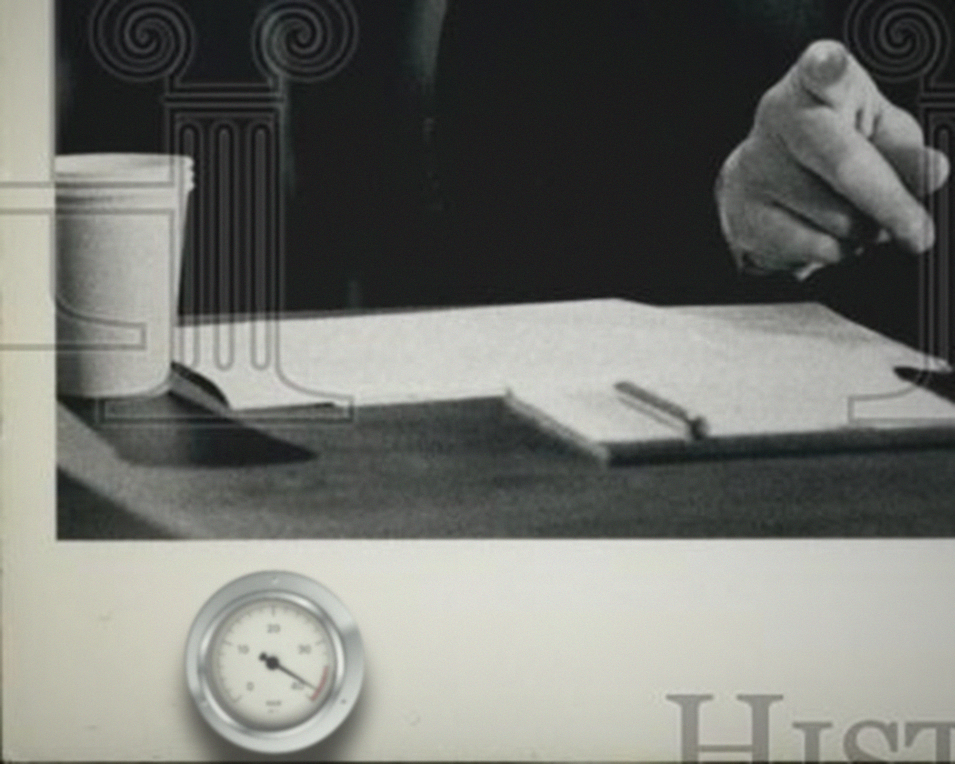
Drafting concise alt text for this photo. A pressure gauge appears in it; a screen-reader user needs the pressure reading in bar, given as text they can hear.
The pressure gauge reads 38 bar
